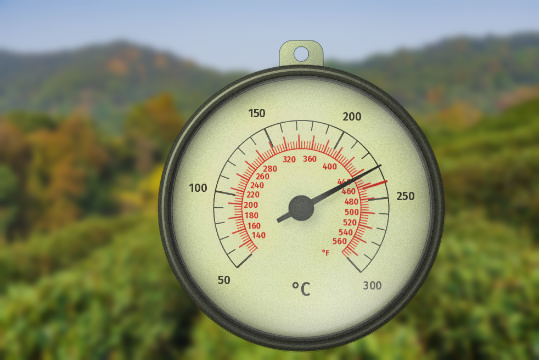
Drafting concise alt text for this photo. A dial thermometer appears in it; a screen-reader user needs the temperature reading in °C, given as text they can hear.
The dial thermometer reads 230 °C
